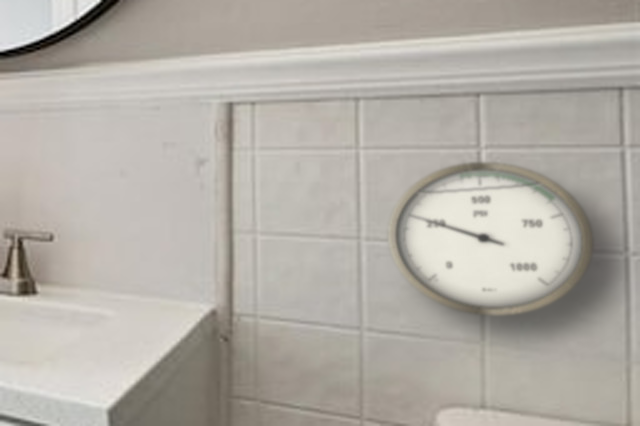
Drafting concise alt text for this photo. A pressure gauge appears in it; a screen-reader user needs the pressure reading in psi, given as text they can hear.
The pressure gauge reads 250 psi
